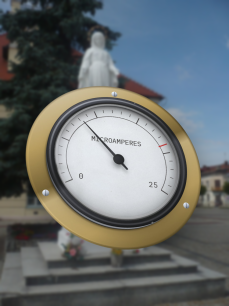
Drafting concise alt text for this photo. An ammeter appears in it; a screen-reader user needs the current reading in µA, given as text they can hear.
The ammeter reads 8 µA
